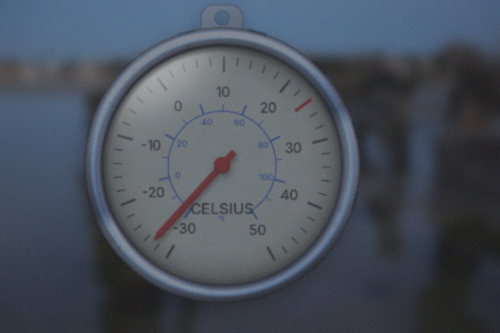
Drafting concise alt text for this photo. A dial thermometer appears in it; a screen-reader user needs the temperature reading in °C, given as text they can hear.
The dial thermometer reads -27 °C
